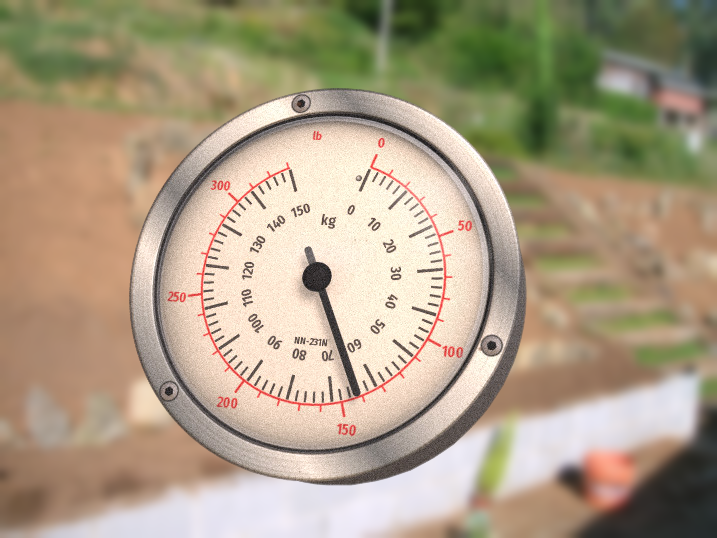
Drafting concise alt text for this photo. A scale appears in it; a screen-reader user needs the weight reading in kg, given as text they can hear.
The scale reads 64 kg
